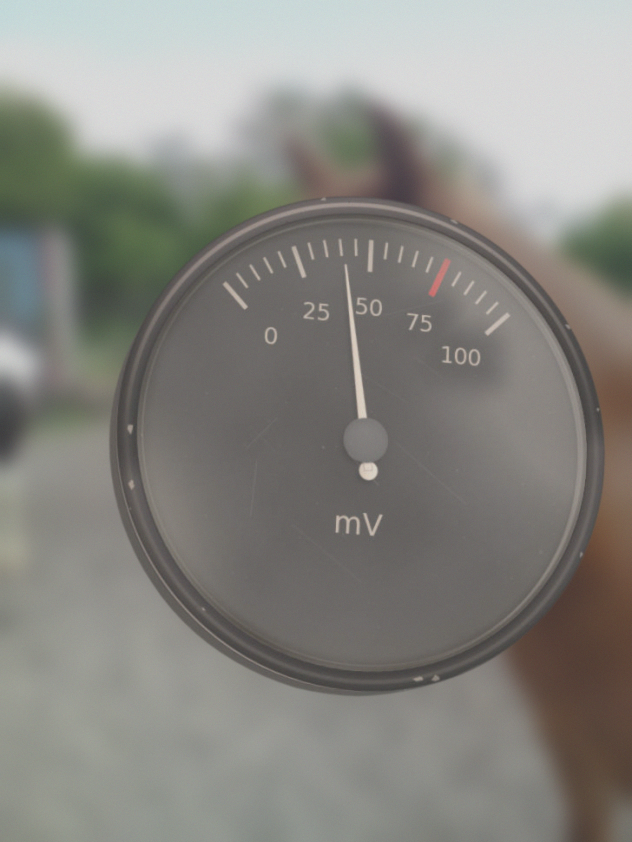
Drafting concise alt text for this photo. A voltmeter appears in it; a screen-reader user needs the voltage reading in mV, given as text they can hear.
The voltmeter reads 40 mV
